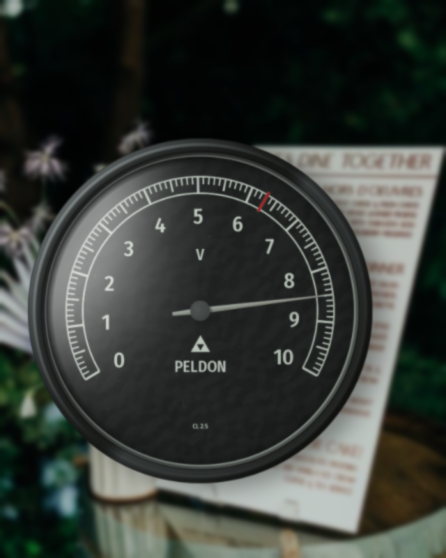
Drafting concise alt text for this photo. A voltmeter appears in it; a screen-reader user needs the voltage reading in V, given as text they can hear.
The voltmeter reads 8.5 V
